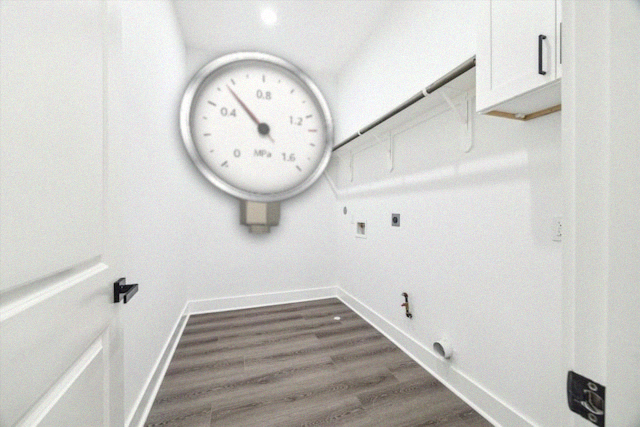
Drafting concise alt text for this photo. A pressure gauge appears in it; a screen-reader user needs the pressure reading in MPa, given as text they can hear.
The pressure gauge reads 0.55 MPa
